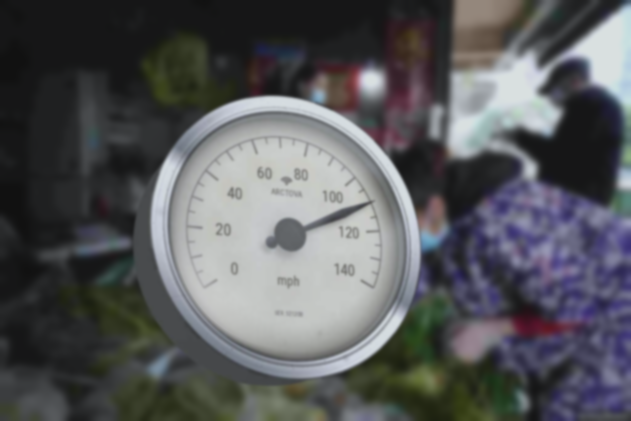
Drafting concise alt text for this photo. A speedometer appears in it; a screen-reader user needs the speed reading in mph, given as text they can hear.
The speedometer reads 110 mph
